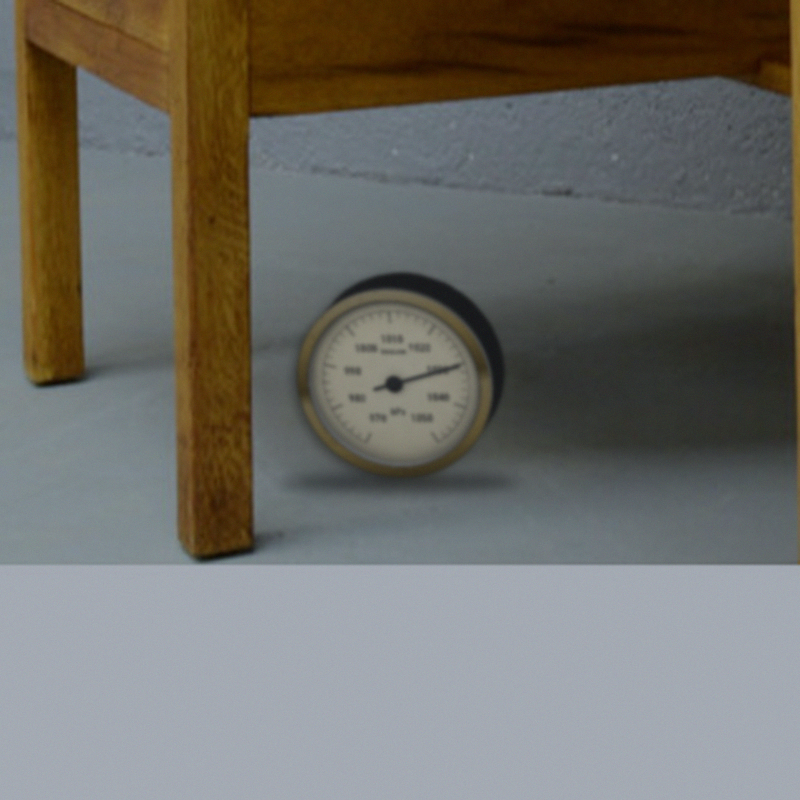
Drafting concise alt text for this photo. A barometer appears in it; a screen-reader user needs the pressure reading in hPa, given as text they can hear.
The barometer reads 1030 hPa
